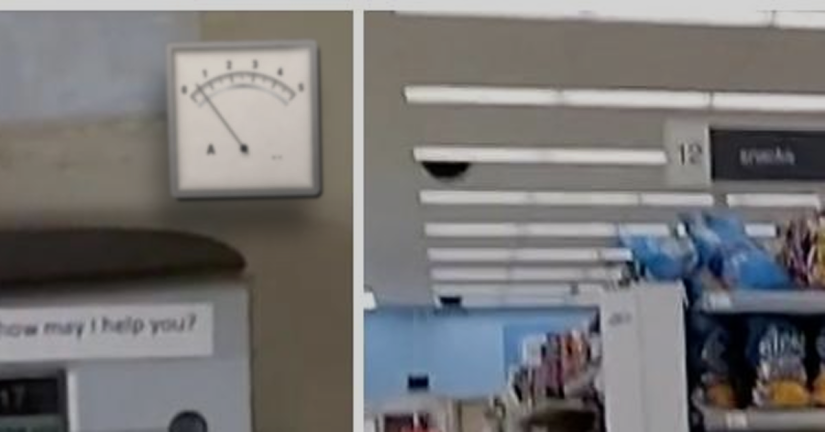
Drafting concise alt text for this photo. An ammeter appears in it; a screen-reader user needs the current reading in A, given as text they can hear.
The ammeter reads 0.5 A
